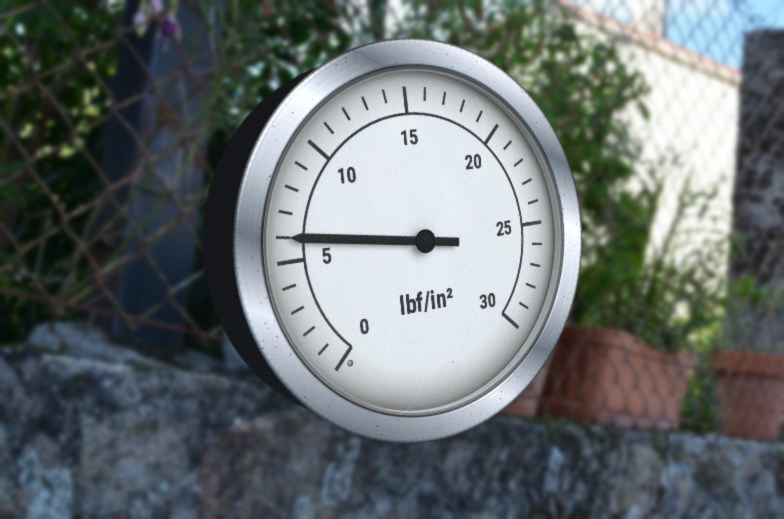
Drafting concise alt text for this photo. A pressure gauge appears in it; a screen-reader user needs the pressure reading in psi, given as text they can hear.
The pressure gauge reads 6 psi
